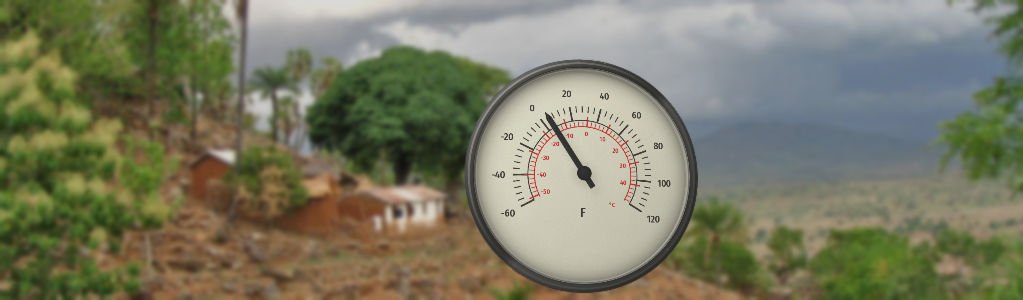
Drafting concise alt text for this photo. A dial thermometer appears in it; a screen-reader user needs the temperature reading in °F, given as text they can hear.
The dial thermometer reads 4 °F
